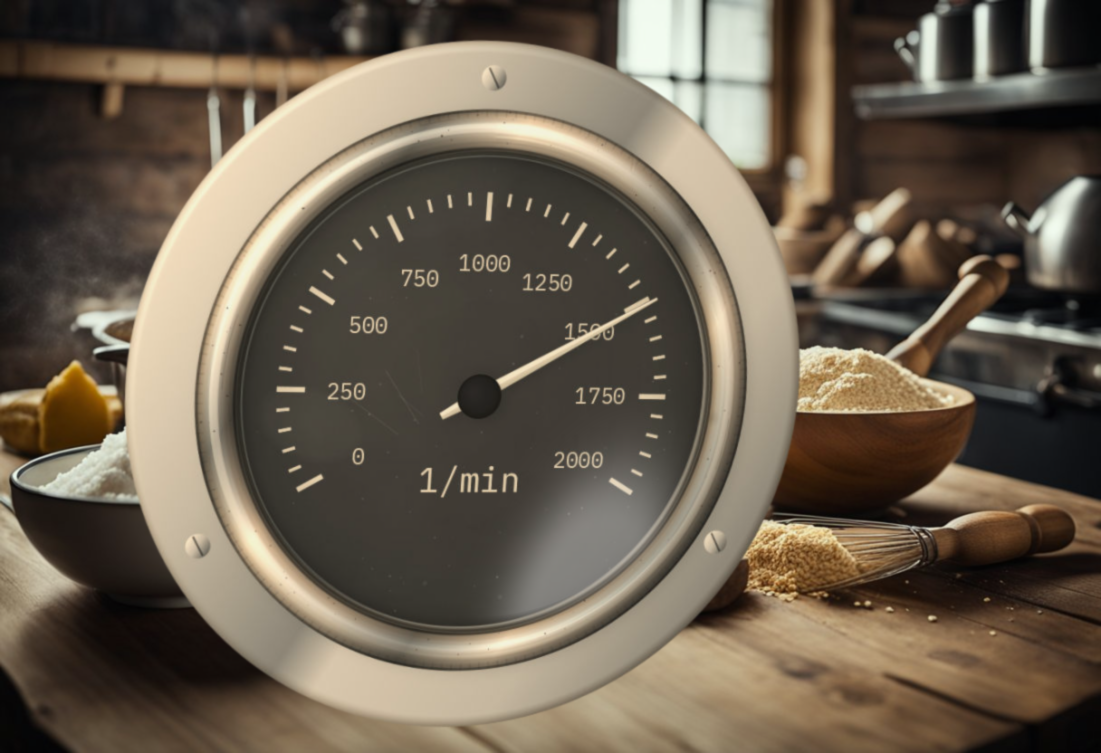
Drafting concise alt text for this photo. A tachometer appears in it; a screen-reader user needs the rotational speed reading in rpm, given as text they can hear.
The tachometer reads 1500 rpm
